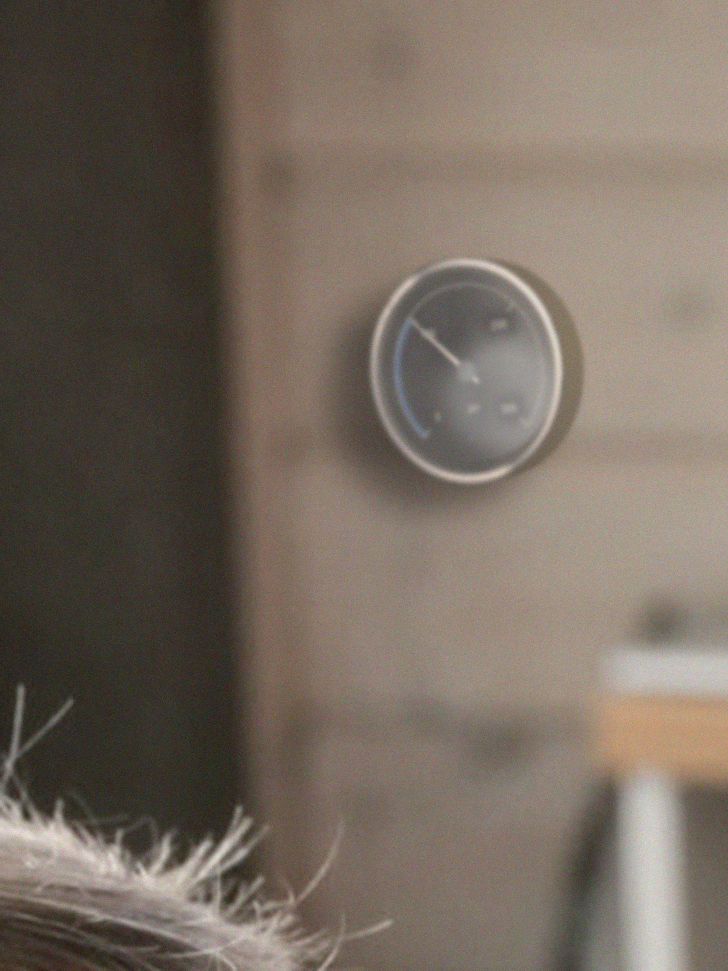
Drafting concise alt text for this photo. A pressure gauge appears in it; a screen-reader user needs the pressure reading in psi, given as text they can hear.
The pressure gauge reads 100 psi
